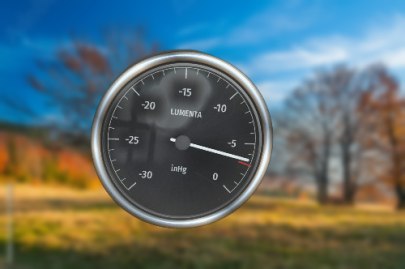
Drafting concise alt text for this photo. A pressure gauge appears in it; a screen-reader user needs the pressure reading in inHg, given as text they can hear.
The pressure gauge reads -3.5 inHg
